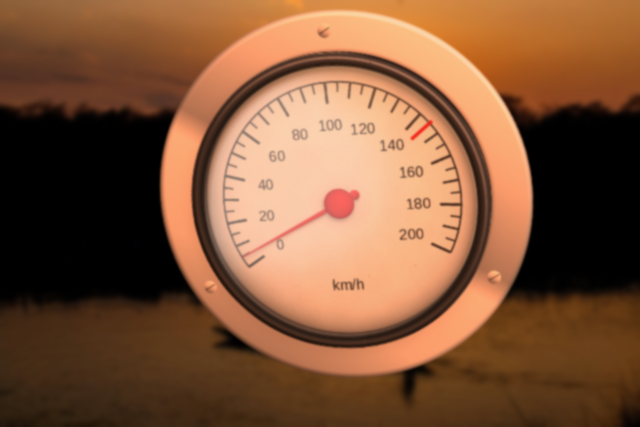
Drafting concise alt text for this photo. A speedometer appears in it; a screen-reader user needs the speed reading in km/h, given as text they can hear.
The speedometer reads 5 km/h
